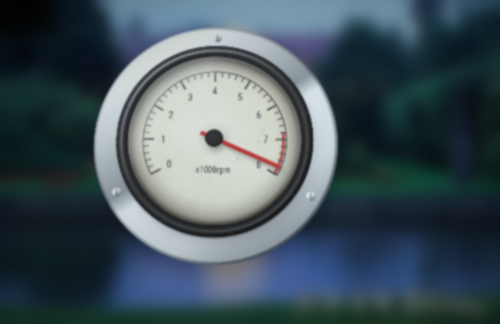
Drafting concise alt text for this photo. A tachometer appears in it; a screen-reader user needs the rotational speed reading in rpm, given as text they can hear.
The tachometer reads 7800 rpm
